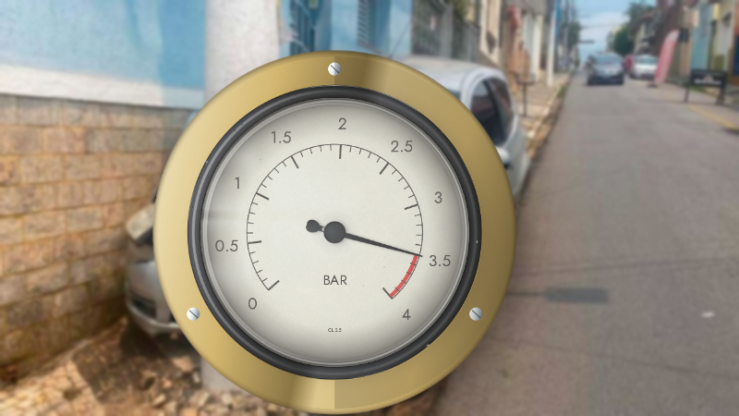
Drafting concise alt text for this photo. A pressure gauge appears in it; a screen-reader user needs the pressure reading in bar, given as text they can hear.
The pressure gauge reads 3.5 bar
